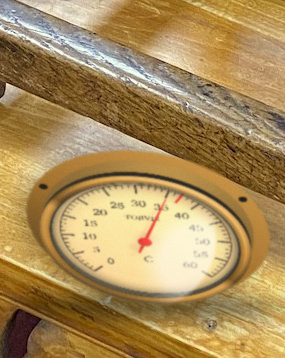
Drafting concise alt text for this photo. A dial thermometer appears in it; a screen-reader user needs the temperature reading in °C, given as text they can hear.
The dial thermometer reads 35 °C
